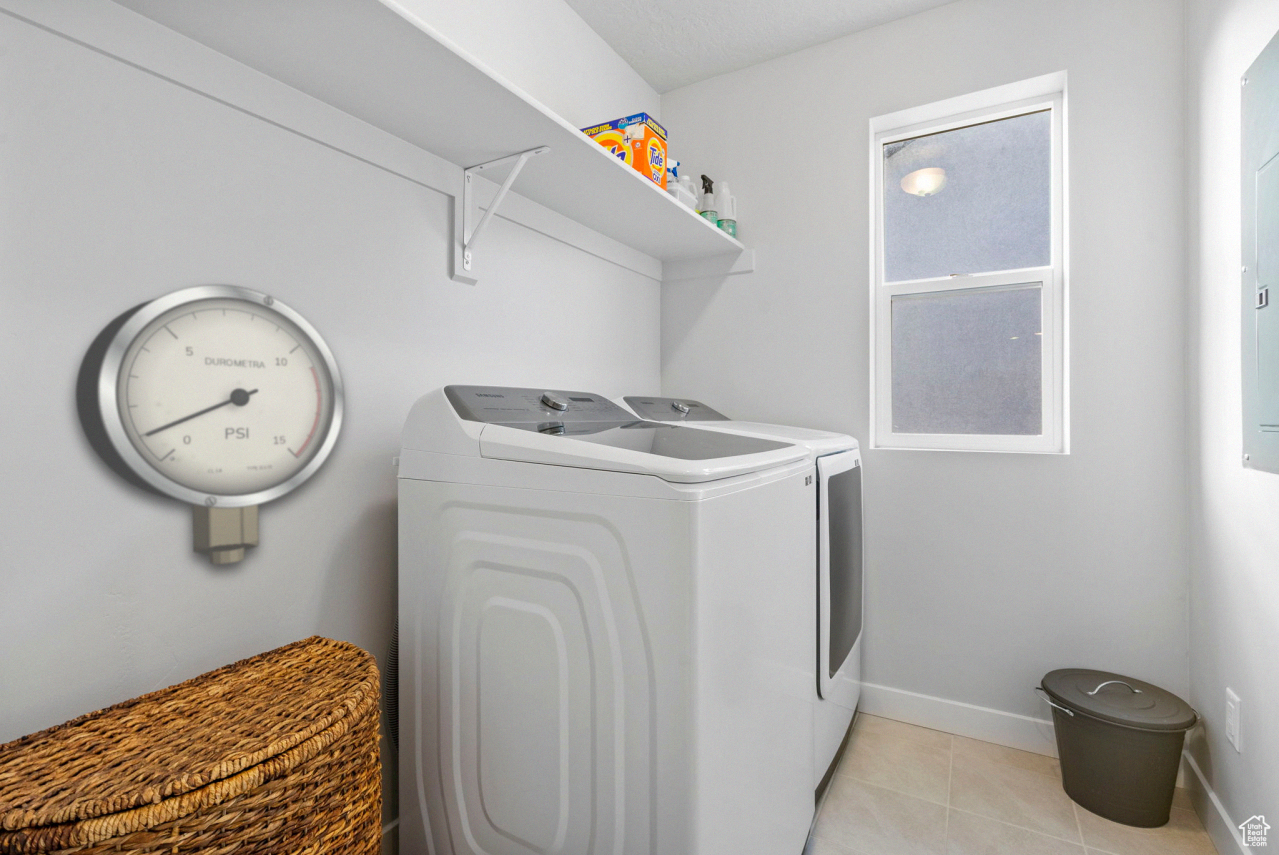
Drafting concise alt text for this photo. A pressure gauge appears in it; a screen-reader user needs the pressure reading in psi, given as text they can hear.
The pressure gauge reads 1 psi
